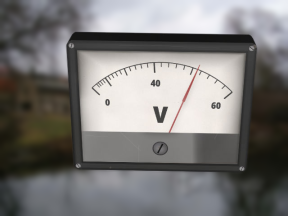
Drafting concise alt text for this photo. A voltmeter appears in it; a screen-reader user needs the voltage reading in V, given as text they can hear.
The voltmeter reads 51 V
